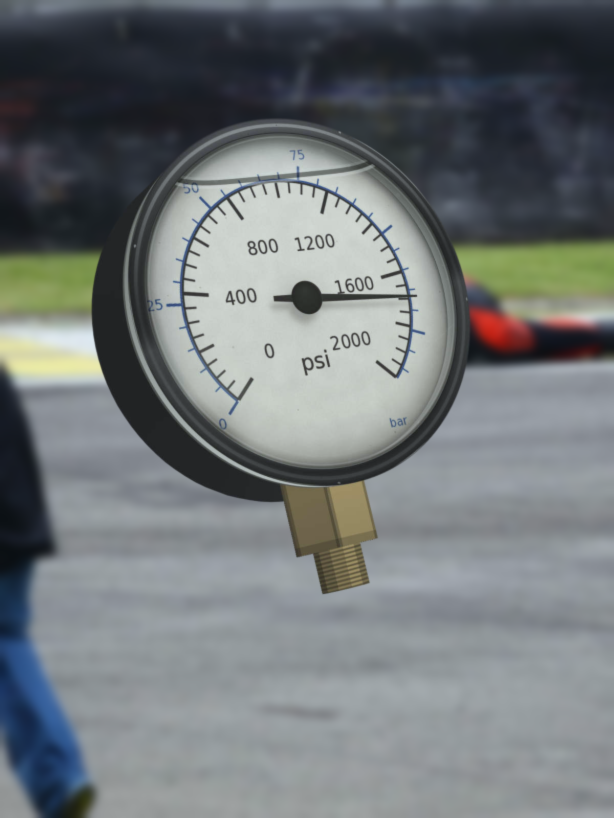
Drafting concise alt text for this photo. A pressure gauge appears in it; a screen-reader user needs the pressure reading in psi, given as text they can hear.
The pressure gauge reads 1700 psi
